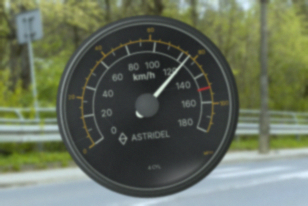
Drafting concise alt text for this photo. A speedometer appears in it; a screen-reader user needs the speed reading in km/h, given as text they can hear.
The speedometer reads 125 km/h
